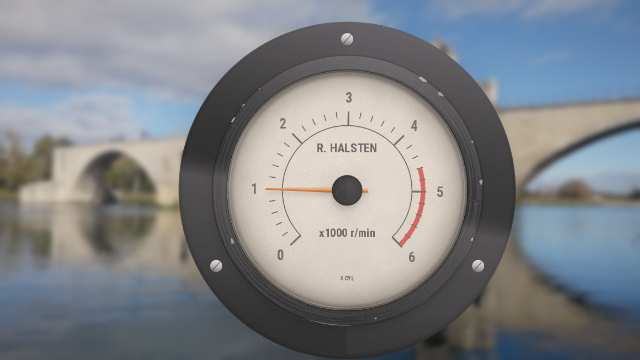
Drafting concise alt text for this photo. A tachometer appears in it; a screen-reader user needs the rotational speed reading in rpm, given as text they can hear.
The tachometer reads 1000 rpm
